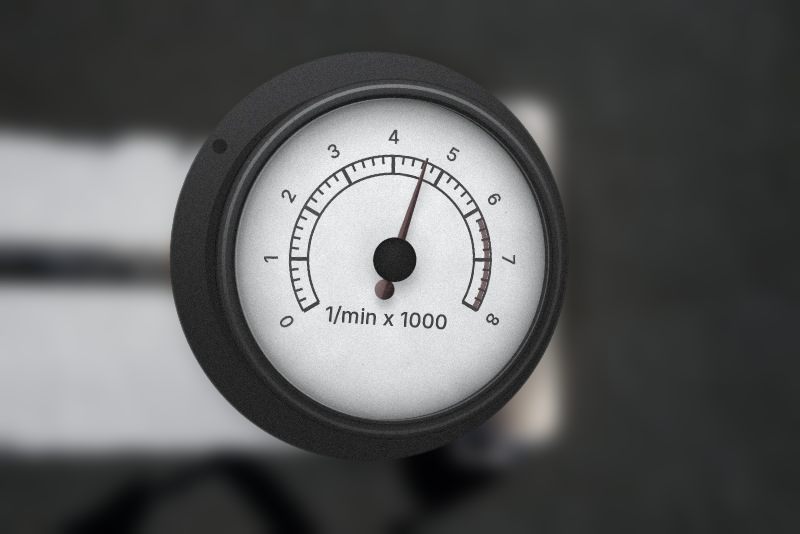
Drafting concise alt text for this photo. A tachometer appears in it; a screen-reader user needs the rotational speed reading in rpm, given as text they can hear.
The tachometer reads 4600 rpm
